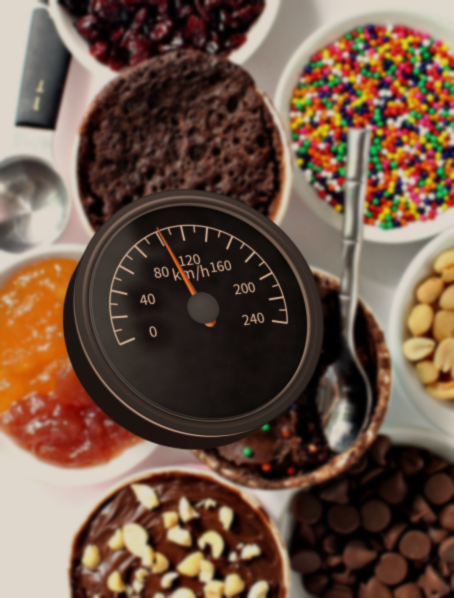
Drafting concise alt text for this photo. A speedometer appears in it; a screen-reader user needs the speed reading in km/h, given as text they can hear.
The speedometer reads 100 km/h
